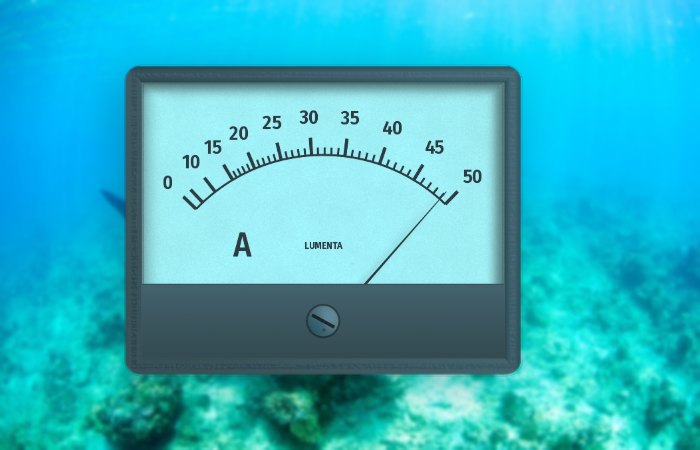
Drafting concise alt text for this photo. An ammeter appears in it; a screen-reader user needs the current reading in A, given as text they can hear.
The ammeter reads 49 A
